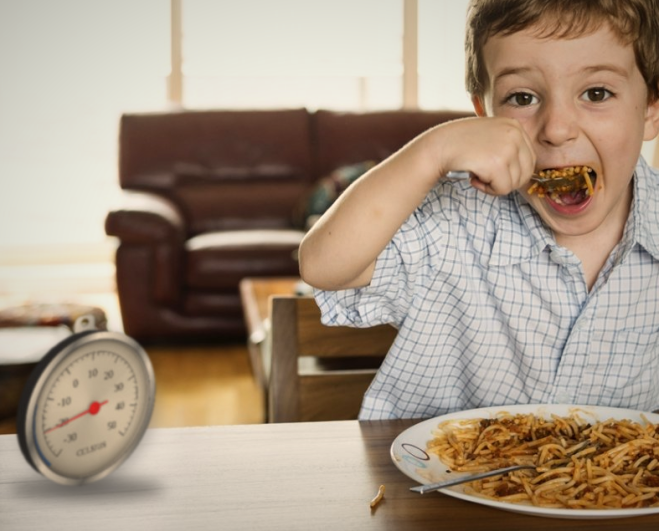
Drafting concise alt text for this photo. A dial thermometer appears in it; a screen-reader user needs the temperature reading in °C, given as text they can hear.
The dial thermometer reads -20 °C
